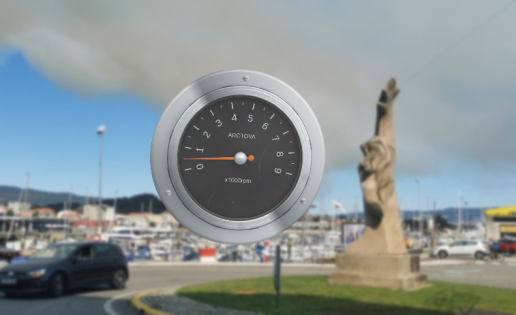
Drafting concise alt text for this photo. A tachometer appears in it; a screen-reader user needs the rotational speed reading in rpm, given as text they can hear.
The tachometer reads 500 rpm
